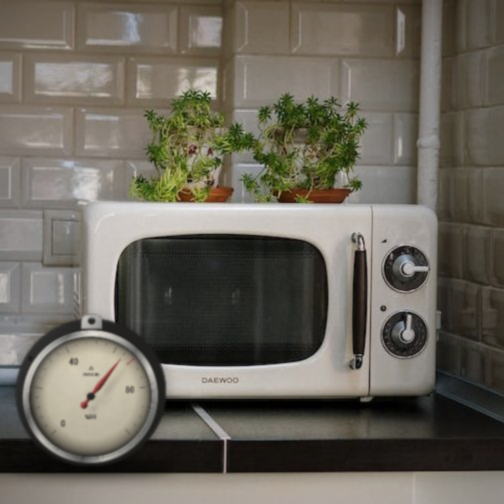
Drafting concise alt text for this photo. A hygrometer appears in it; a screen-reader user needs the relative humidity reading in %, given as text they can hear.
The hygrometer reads 64 %
